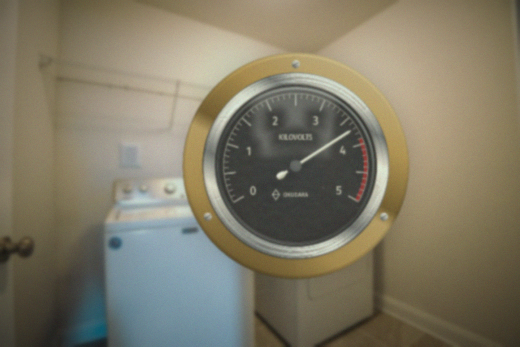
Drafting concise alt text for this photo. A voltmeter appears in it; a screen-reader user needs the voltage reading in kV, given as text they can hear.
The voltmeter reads 3.7 kV
